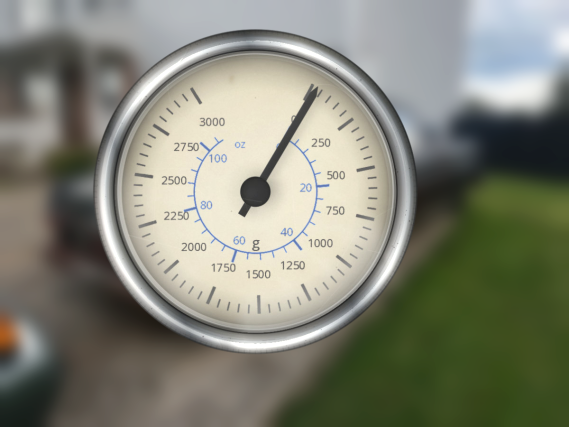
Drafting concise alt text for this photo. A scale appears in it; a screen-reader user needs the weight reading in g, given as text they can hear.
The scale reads 25 g
